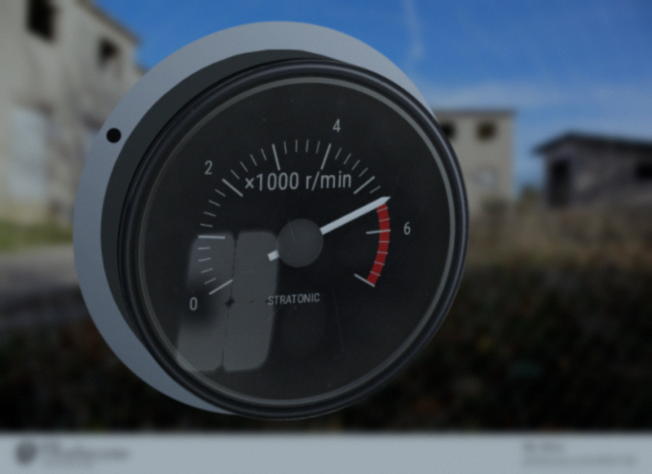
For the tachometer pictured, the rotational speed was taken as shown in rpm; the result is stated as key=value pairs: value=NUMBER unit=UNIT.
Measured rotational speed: value=5400 unit=rpm
